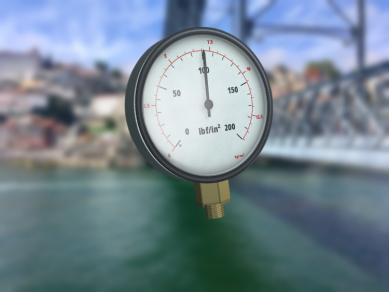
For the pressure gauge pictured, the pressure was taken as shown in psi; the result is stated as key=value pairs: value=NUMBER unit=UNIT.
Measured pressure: value=100 unit=psi
